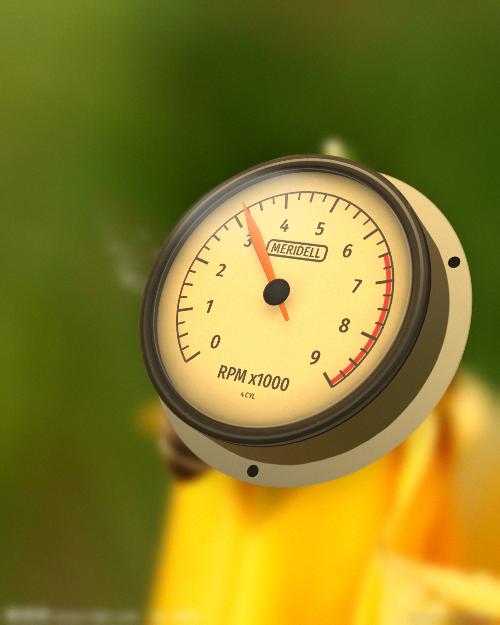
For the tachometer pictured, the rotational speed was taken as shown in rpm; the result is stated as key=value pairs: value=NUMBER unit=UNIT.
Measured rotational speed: value=3250 unit=rpm
